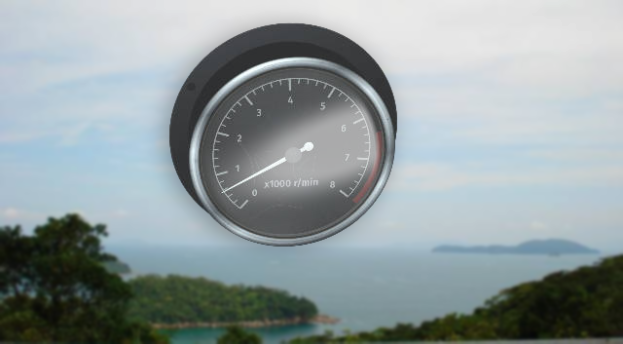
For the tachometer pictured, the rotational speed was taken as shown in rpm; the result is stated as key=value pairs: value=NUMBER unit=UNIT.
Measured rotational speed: value=600 unit=rpm
